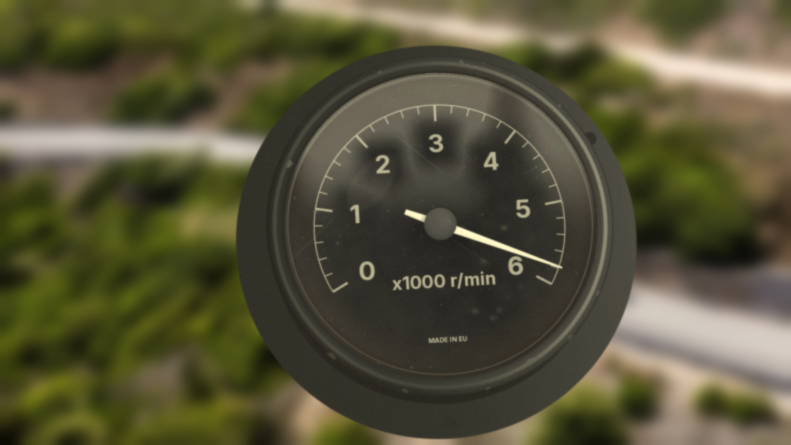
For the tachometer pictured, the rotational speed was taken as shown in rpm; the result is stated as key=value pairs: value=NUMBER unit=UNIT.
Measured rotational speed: value=5800 unit=rpm
